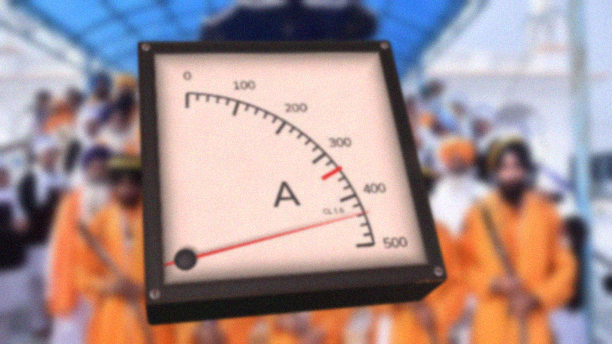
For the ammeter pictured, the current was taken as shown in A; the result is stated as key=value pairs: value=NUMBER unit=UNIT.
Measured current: value=440 unit=A
